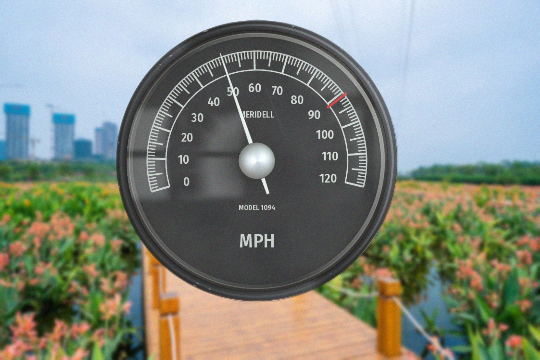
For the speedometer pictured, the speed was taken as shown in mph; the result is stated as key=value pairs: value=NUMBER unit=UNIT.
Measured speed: value=50 unit=mph
